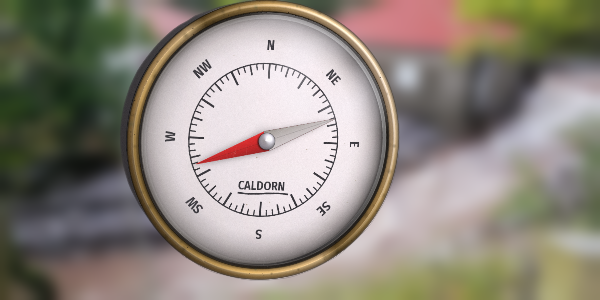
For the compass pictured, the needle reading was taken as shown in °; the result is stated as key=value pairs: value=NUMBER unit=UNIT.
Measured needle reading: value=250 unit=°
